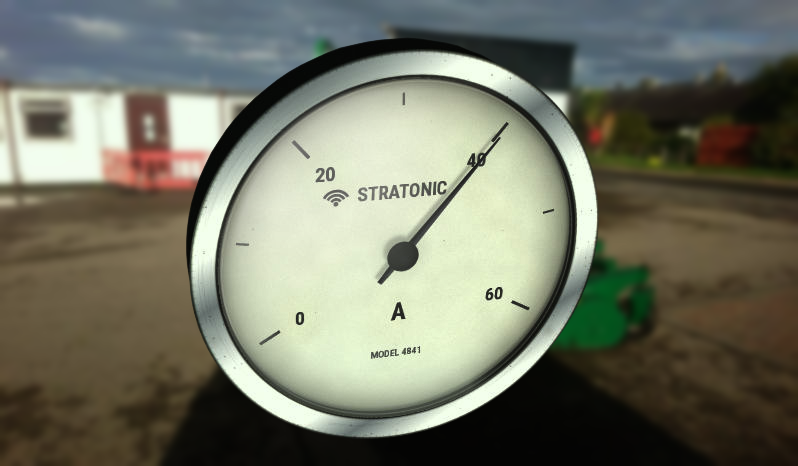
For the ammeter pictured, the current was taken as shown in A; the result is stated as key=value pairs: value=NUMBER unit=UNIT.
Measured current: value=40 unit=A
